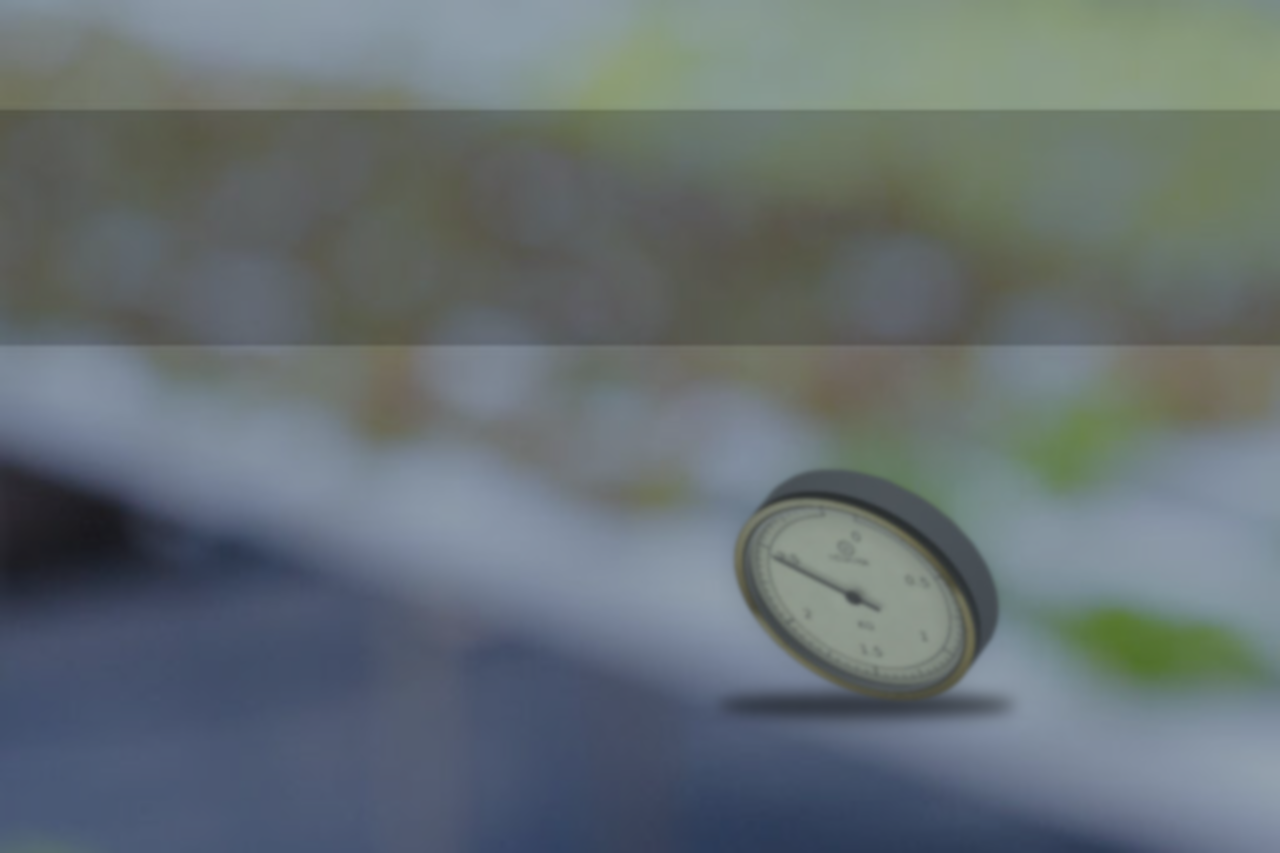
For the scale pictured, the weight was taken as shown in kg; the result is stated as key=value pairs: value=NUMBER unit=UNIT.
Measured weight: value=2.5 unit=kg
